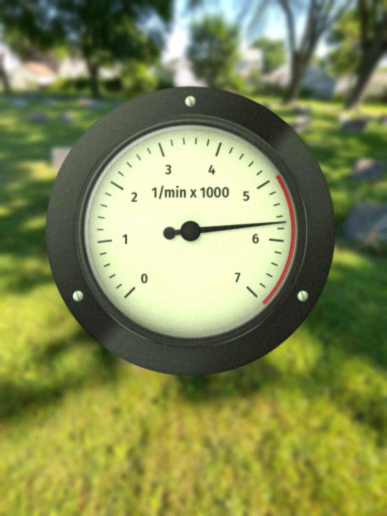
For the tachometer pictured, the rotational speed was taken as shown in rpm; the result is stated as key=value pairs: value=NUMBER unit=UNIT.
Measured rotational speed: value=5700 unit=rpm
